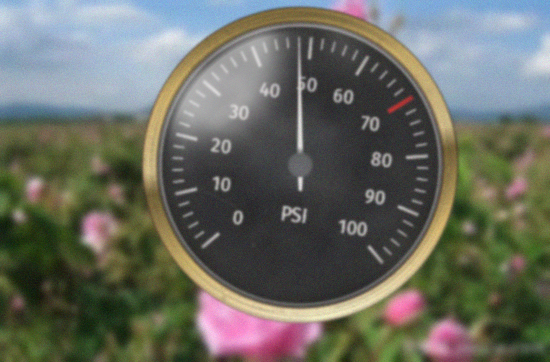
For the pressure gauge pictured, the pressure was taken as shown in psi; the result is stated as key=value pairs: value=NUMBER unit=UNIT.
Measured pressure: value=48 unit=psi
